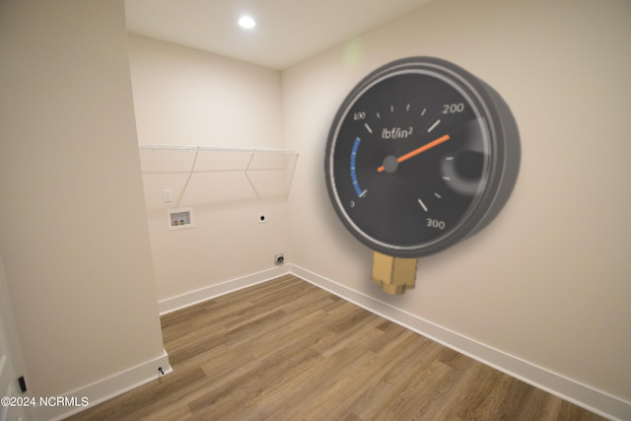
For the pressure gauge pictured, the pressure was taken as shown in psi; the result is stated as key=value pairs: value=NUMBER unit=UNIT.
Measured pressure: value=220 unit=psi
